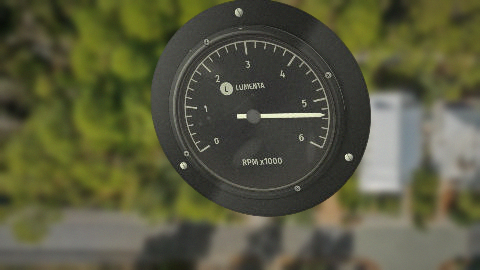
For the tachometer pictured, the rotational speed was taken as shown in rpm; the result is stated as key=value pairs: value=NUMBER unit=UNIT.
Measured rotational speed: value=5300 unit=rpm
